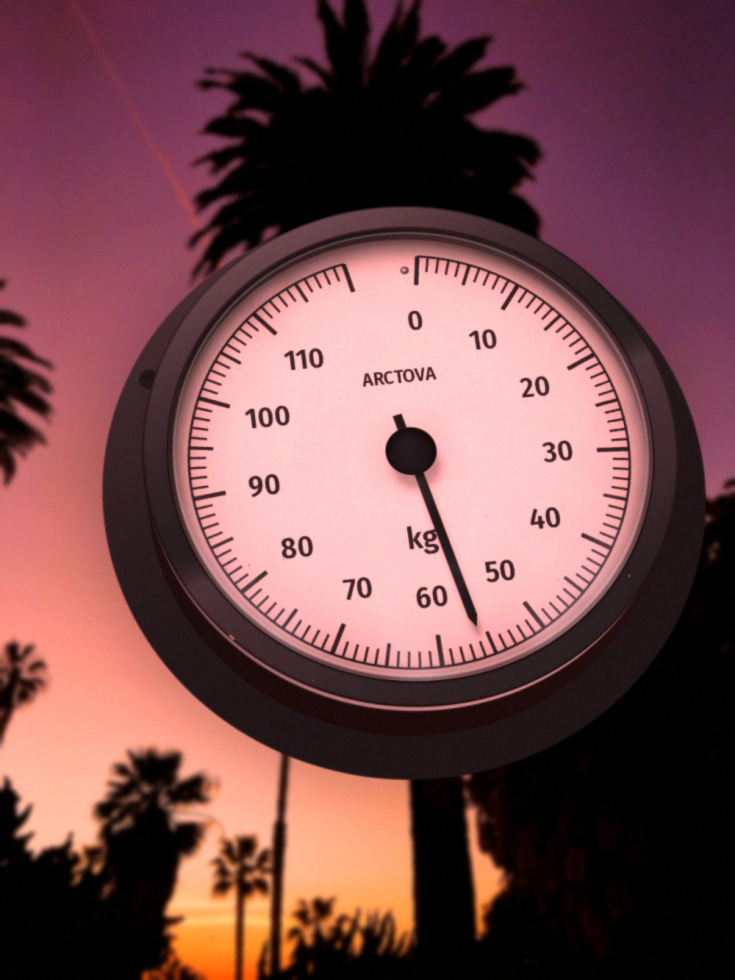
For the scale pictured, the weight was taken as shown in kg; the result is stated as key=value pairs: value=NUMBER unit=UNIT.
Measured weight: value=56 unit=kg
